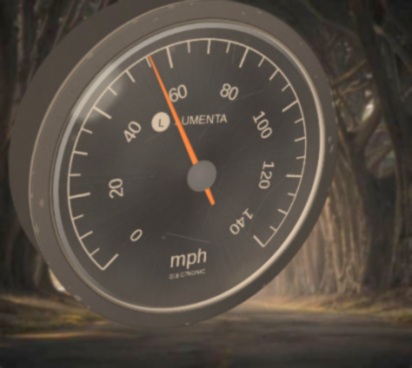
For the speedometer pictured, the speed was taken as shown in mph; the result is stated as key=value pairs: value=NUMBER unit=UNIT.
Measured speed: value=55 unit=mph
